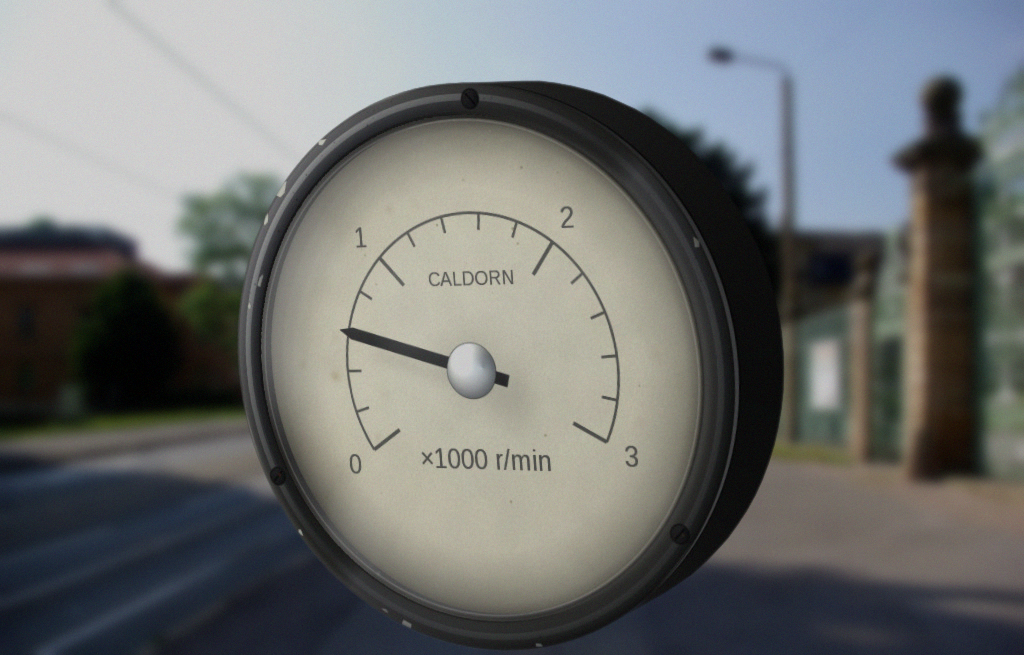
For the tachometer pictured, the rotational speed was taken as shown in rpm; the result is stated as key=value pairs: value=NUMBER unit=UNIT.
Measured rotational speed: value=600 unit=rpm
